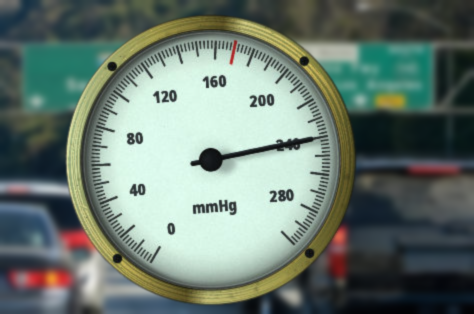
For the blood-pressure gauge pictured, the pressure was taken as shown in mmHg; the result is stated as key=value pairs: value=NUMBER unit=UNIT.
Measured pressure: value=240 unit=mmHg
